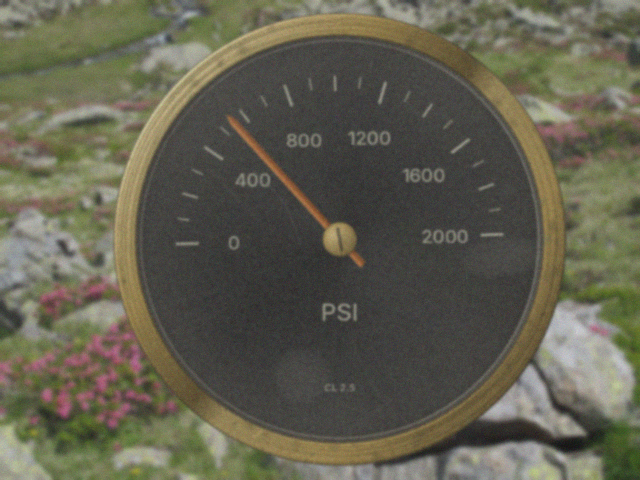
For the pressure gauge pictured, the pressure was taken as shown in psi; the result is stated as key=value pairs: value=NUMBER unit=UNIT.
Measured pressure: value=550 unit=psi
